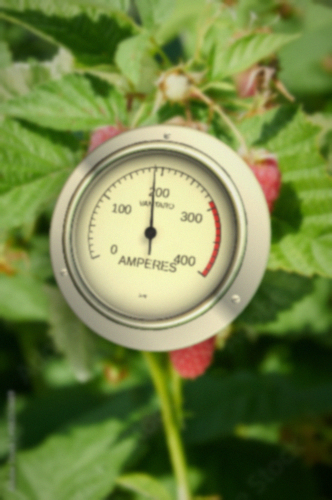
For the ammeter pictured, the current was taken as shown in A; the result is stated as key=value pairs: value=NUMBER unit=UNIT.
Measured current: value=190 unit=A
